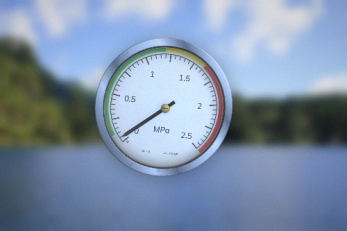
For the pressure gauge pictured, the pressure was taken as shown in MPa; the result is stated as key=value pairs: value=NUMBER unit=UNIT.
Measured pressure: value=0.05 unit=MPa
